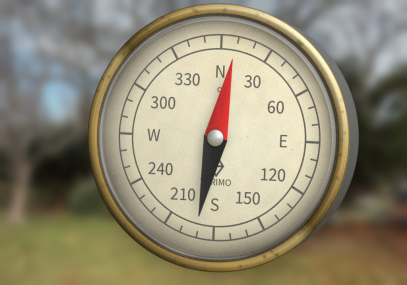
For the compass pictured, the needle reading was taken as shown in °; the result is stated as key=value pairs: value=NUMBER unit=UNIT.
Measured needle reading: value=10 unit=°
